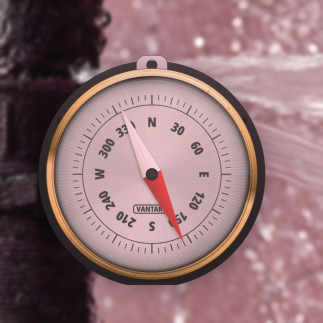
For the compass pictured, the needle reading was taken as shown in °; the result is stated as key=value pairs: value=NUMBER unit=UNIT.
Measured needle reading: value=155 unit=°
